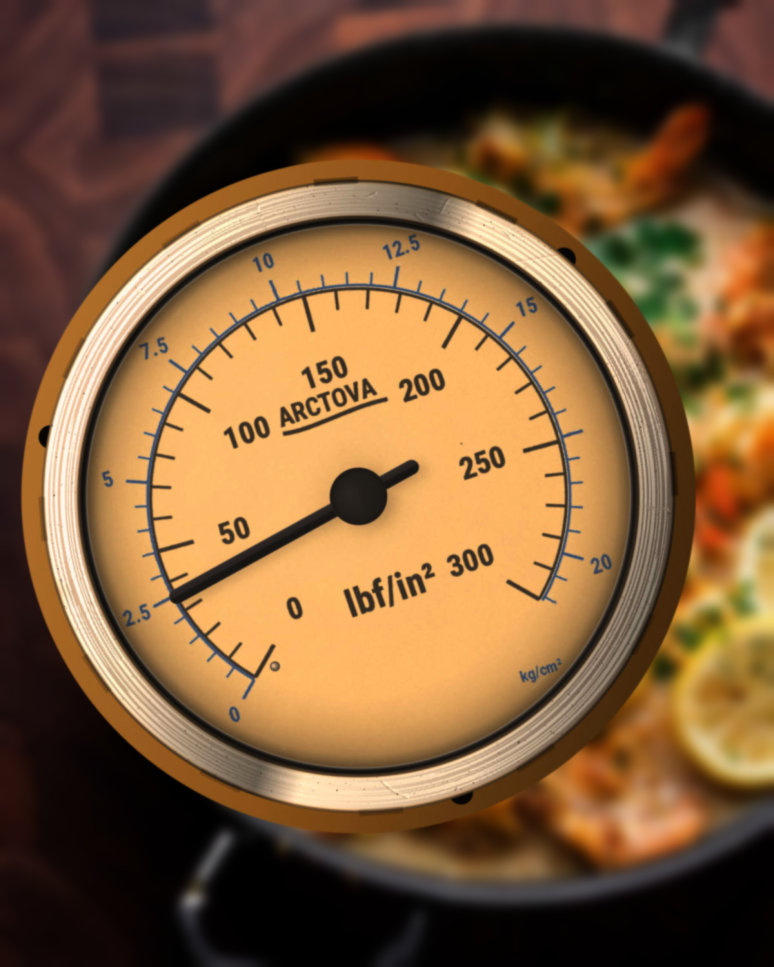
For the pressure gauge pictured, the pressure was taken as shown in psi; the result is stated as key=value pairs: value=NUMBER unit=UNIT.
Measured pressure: value=35 unit=psi
